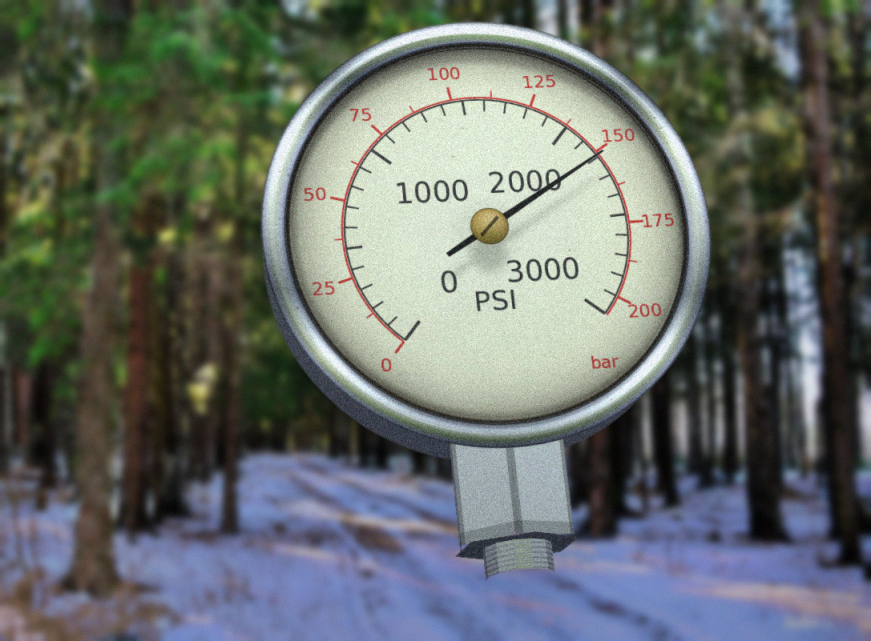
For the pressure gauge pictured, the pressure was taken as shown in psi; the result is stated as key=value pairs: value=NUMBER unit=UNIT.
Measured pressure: value=2200 unit=psi
